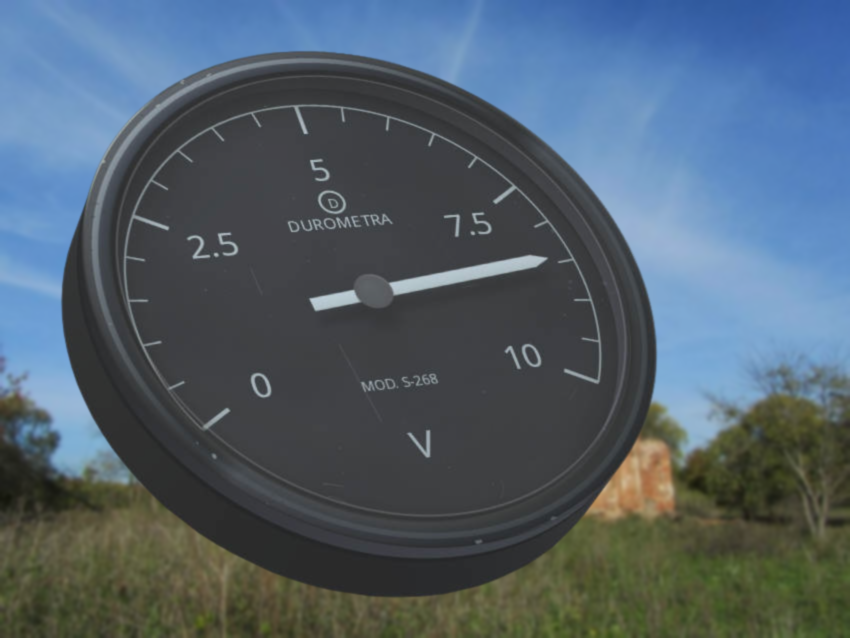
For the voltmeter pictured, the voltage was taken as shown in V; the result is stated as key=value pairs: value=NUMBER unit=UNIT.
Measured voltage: value=8.5 unit=V
